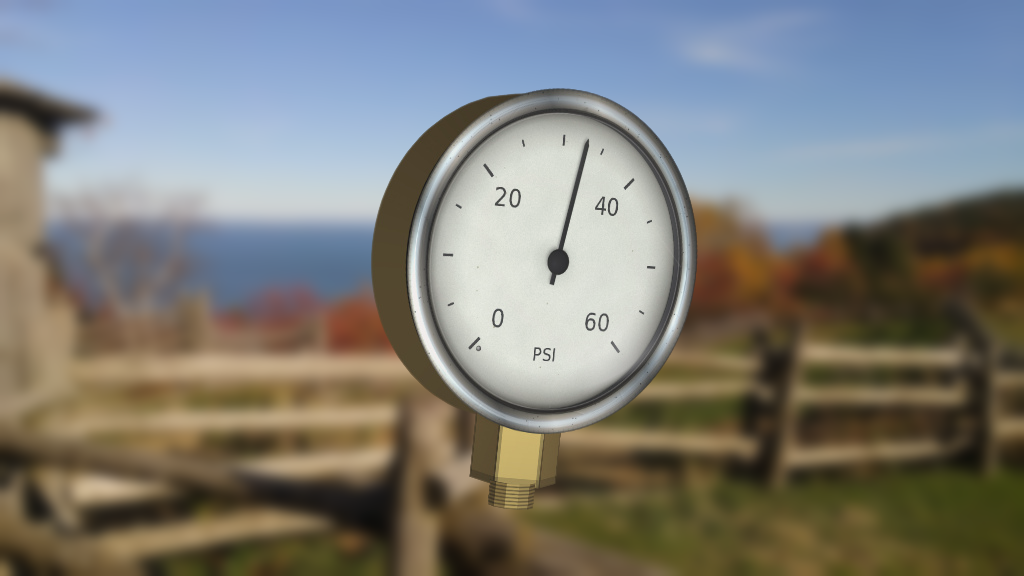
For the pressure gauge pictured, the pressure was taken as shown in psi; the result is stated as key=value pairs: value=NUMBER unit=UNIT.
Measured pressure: value=32.5 unit=psi
